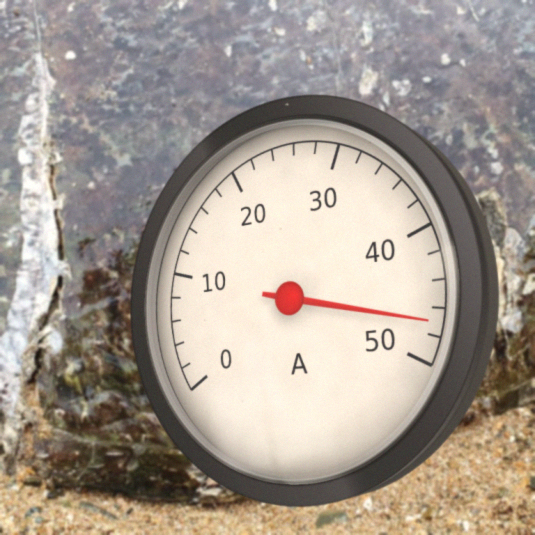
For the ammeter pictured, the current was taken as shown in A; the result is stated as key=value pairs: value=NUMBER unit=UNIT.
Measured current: value=47 unit=A
